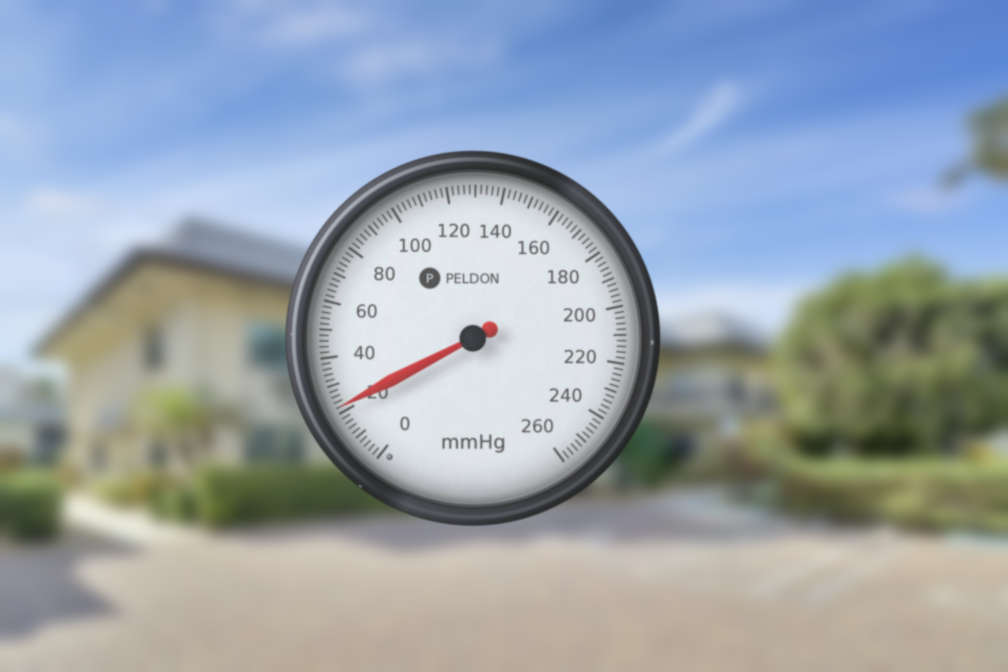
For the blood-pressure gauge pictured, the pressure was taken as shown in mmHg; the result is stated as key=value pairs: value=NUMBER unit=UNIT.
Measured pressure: value=22 unit=mmHg
